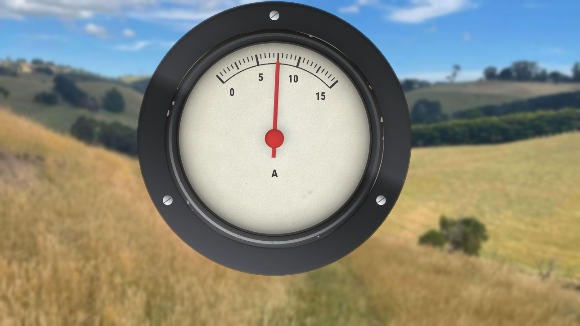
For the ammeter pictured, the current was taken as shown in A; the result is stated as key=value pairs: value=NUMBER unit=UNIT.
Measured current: value=7.5 unit=A
